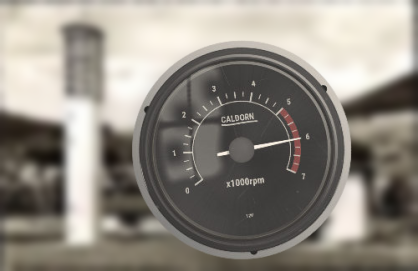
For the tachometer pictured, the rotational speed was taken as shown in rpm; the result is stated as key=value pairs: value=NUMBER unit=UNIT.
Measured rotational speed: value=6000 unit=rpm
